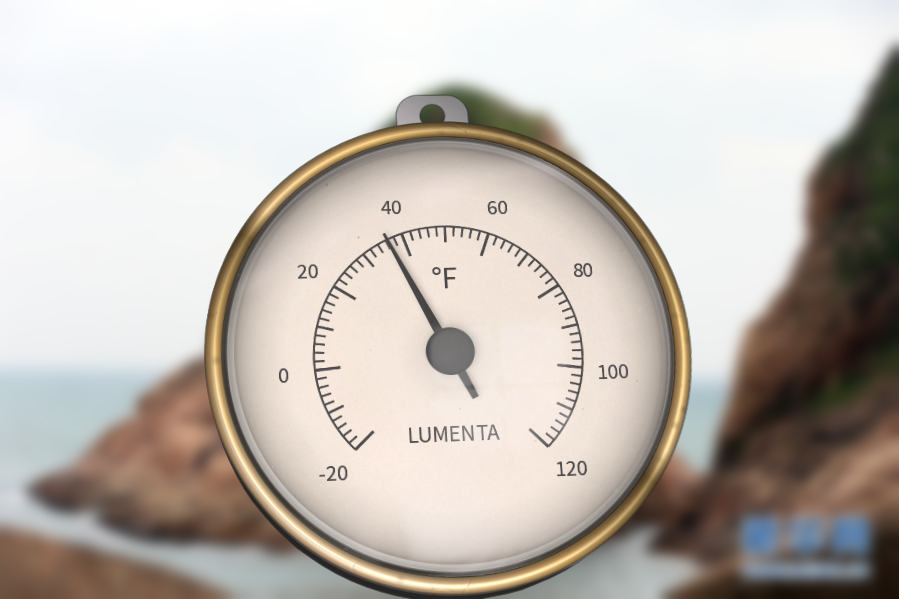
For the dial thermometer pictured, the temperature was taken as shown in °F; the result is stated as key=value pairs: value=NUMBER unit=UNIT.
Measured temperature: value=36 unit=°F
